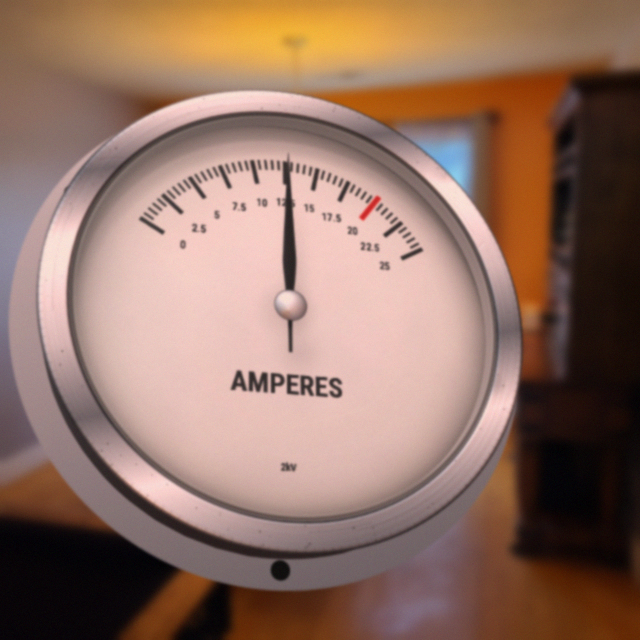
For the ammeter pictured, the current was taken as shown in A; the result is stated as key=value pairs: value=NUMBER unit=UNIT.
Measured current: value=12.5 unit=A
